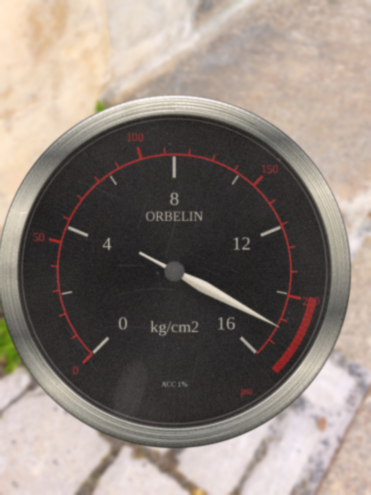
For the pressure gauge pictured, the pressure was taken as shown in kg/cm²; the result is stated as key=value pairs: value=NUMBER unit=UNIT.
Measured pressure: value=15 unit=kg/cm²
